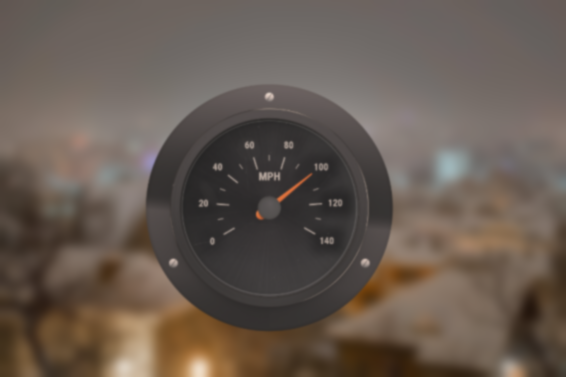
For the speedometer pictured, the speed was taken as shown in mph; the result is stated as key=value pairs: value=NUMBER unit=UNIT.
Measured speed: value=100 unit=mph
